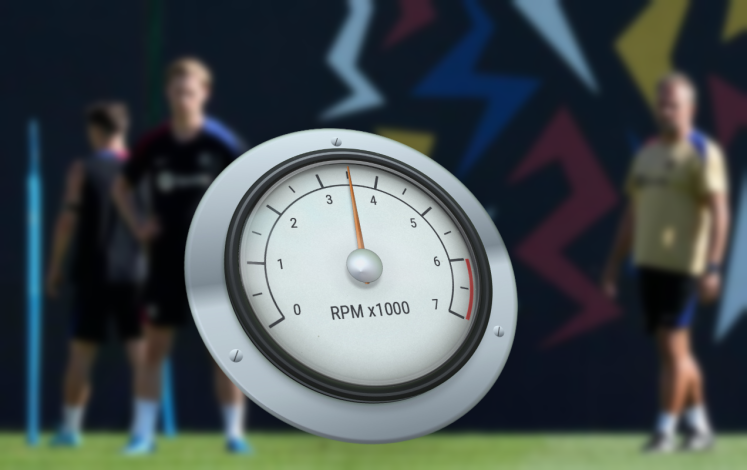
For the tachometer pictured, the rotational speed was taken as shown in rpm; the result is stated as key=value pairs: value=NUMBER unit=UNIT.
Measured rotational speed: value=3500 unit=rpm
